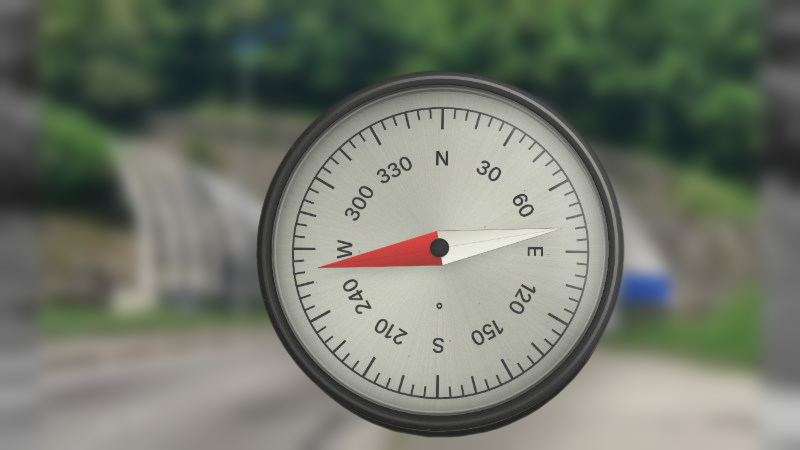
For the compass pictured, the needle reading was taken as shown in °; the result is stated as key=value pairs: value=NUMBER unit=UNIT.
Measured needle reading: value=260 unit=°
